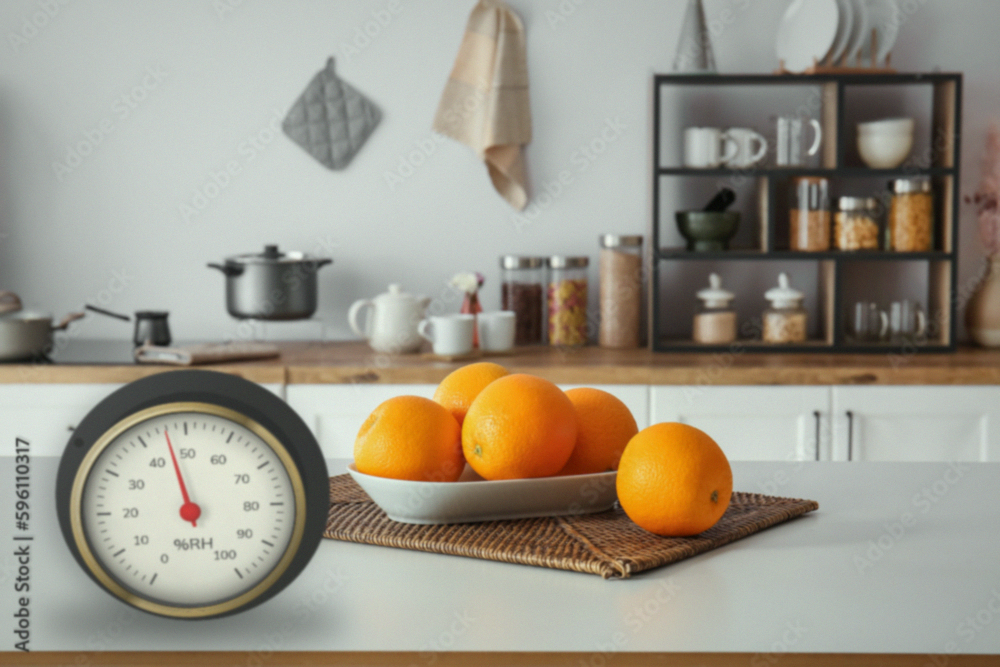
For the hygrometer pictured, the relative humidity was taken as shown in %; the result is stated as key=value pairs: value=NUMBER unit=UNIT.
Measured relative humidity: value=46 unit=%
